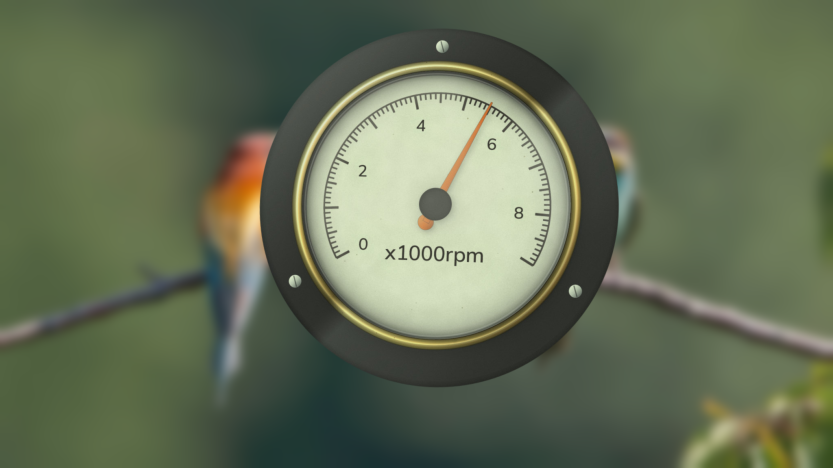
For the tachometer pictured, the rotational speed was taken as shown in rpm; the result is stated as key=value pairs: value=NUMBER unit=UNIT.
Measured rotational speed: value=5500 unit=rpm
